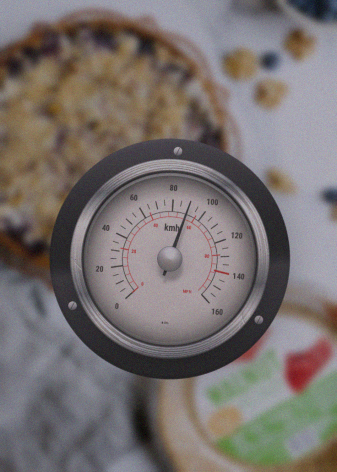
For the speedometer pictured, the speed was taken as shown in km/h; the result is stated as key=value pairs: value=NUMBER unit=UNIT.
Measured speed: value=90 unit=km/h
